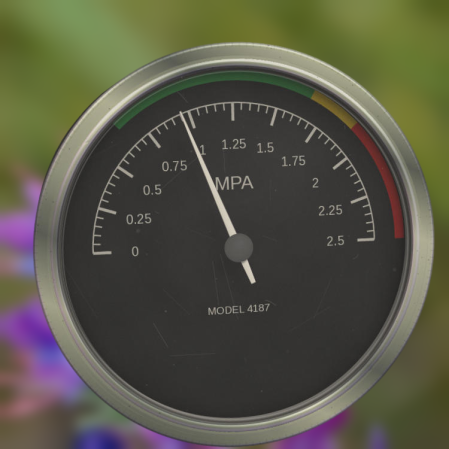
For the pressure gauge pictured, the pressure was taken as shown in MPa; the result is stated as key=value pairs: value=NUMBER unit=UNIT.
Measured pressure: value=0.95 unit=MPa
